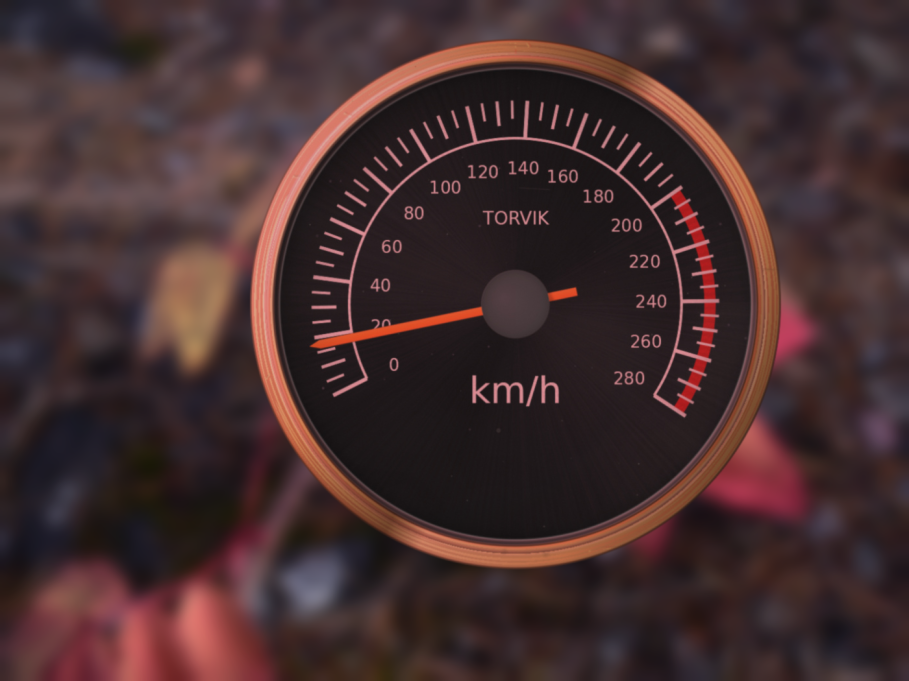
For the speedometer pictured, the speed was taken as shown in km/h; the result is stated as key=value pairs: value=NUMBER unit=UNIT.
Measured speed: value=17.5 unit=km/h
